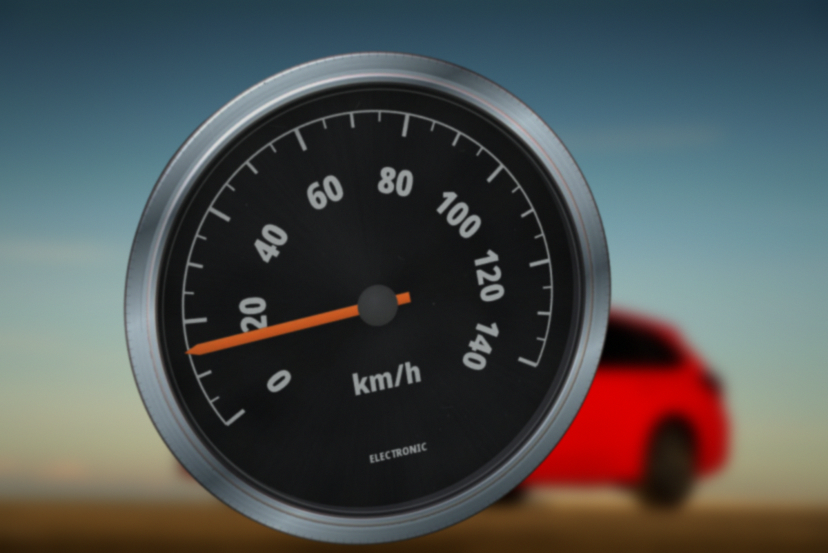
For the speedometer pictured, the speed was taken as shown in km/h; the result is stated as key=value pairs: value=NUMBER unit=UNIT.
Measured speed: value=15 unit=km/h
